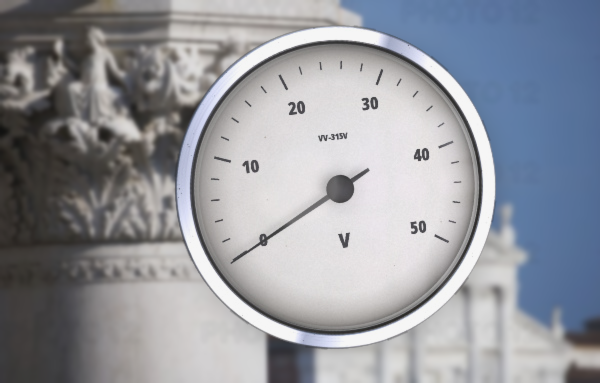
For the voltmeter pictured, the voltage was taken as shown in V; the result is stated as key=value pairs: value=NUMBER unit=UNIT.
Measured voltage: value=0 unit=V
